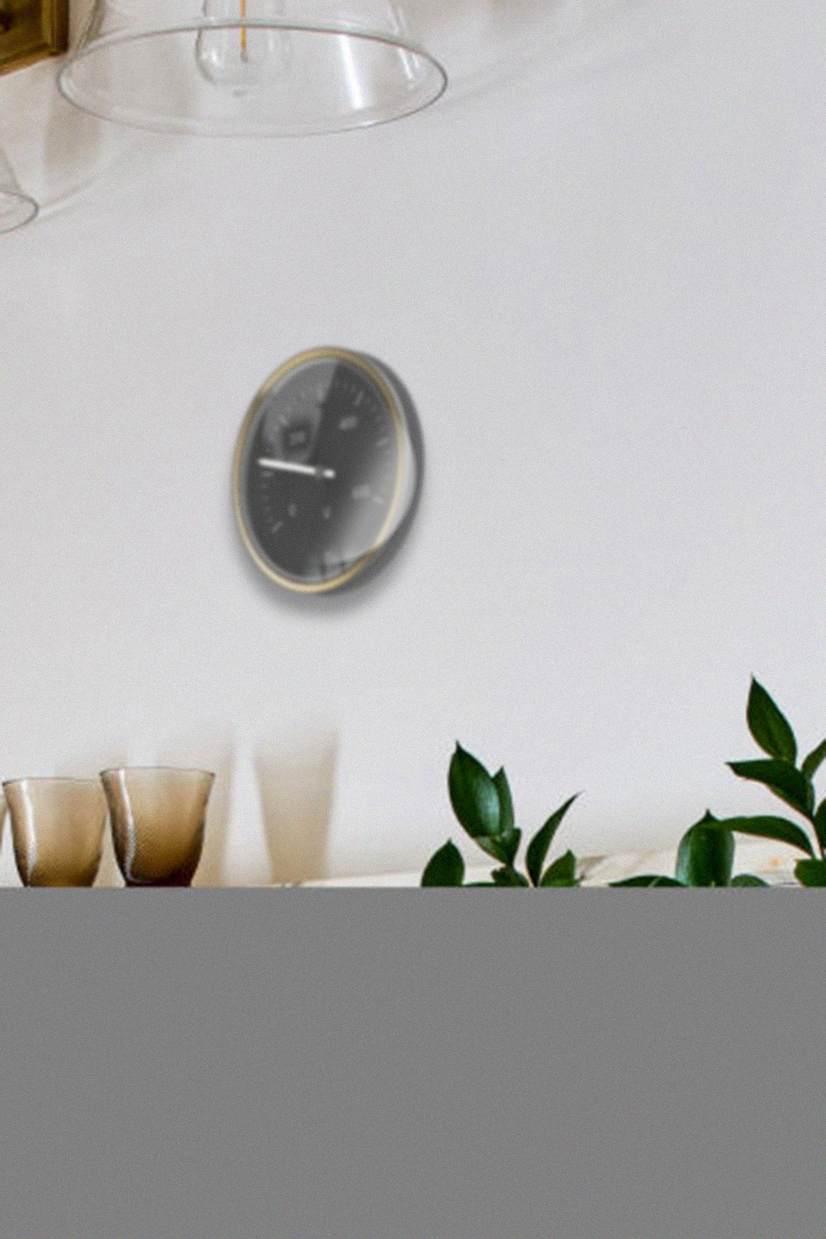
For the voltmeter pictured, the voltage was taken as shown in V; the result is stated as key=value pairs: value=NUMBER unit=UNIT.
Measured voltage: value=120 unit=V
